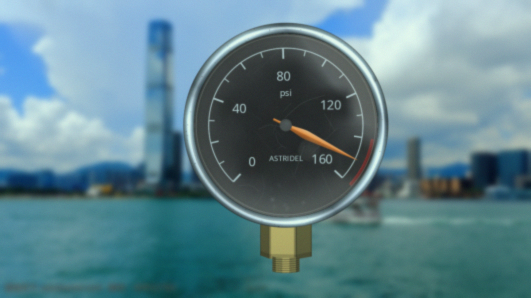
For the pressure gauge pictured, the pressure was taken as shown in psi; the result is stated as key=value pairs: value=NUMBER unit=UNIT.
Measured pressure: value=150 unit=psi
